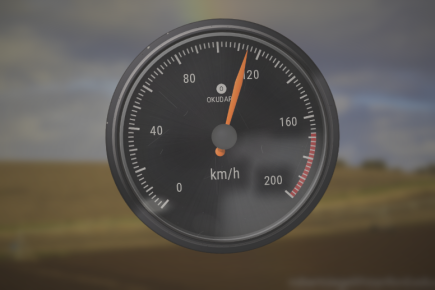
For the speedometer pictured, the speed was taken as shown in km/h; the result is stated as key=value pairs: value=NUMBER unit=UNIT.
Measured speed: value=114 unit=km/h
